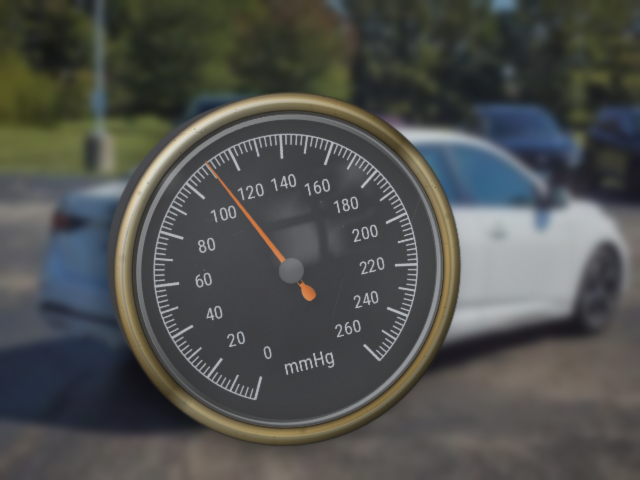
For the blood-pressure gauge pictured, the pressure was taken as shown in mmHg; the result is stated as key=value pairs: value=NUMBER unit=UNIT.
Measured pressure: value=110 unit=mmHg
